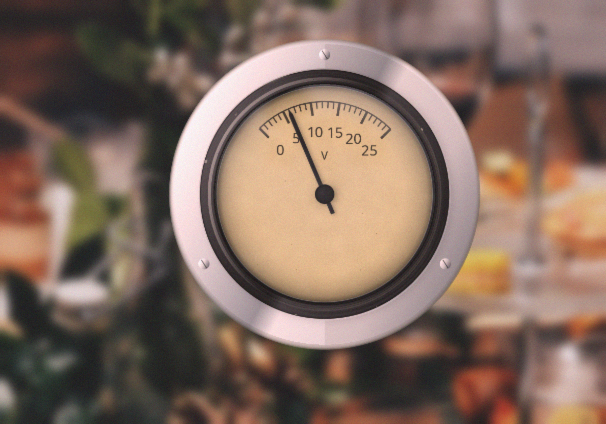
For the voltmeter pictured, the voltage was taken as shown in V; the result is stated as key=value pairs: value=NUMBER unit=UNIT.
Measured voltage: value=6 unit=V
